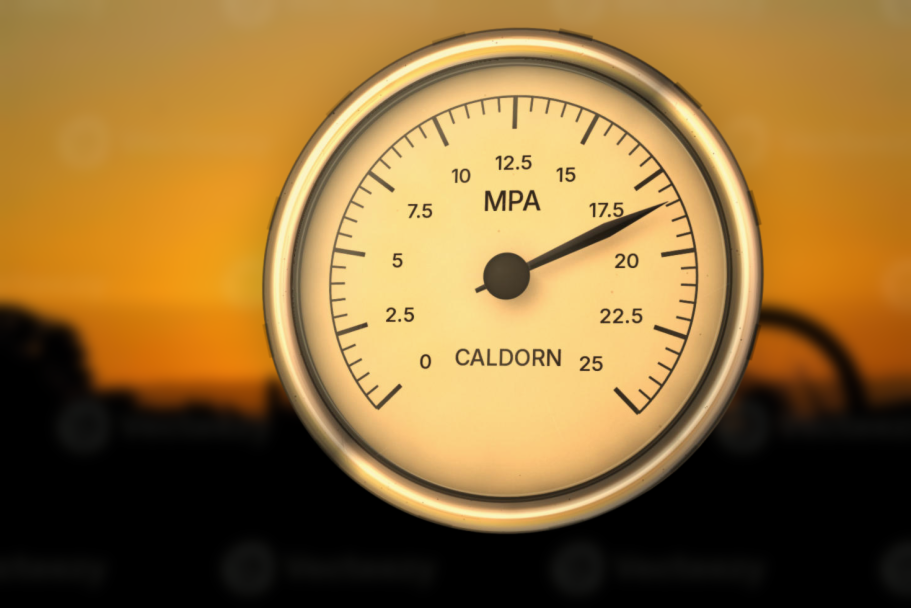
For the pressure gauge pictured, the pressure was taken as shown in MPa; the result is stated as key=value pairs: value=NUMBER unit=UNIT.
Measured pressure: value=18.5 unit=MPa
